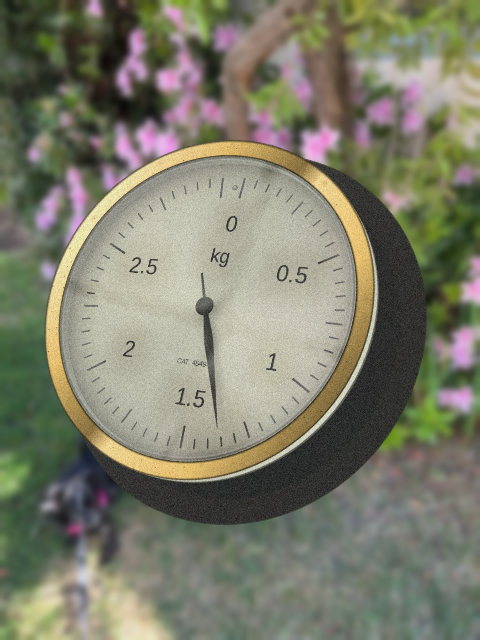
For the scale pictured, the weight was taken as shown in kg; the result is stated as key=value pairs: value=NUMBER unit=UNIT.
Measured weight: value=1.35 unit=kg
